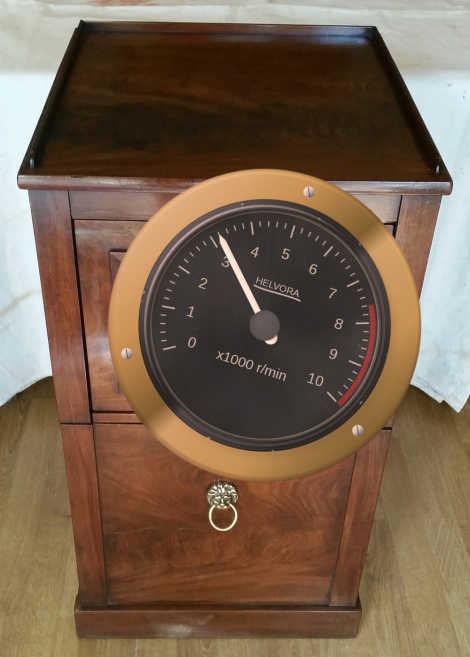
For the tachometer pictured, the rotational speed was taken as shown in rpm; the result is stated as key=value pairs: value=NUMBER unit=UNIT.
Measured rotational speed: value=3200 unit=rpm
